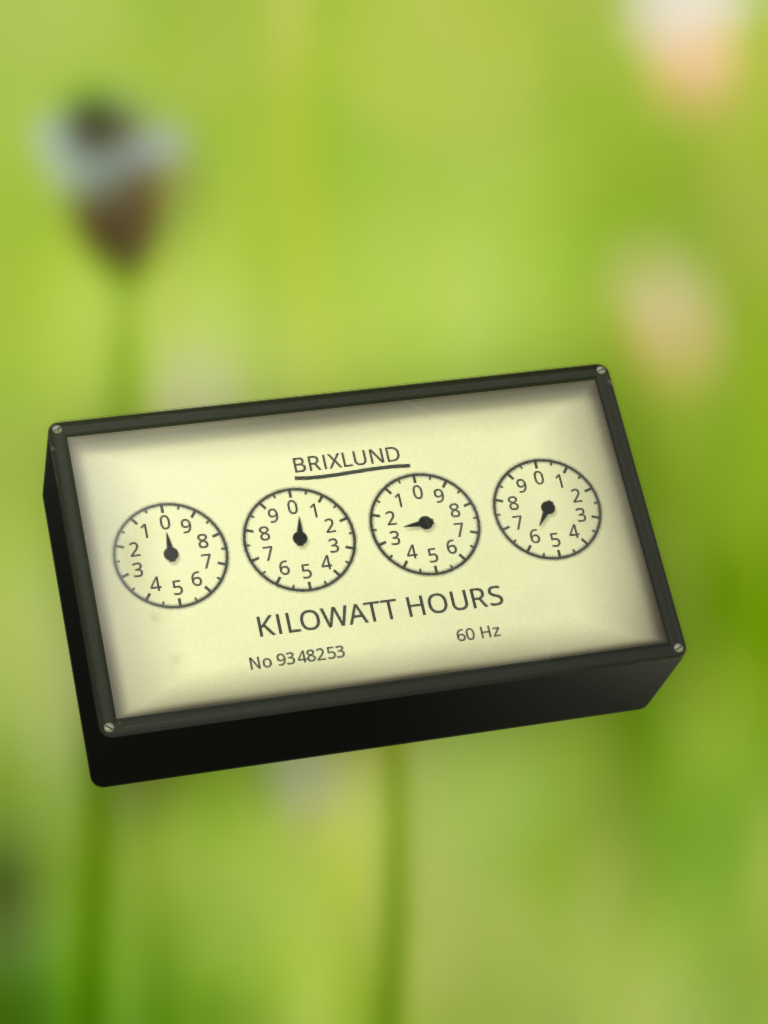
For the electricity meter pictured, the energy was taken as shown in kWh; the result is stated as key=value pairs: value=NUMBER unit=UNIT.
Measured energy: value=26 unit=kWh
